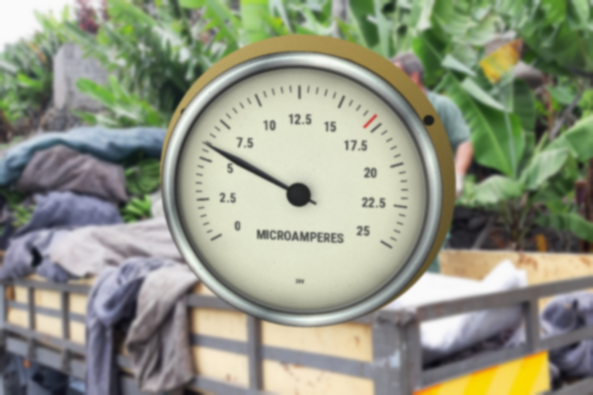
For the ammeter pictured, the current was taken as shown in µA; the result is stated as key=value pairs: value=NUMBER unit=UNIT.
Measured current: value=6 unit=µA
